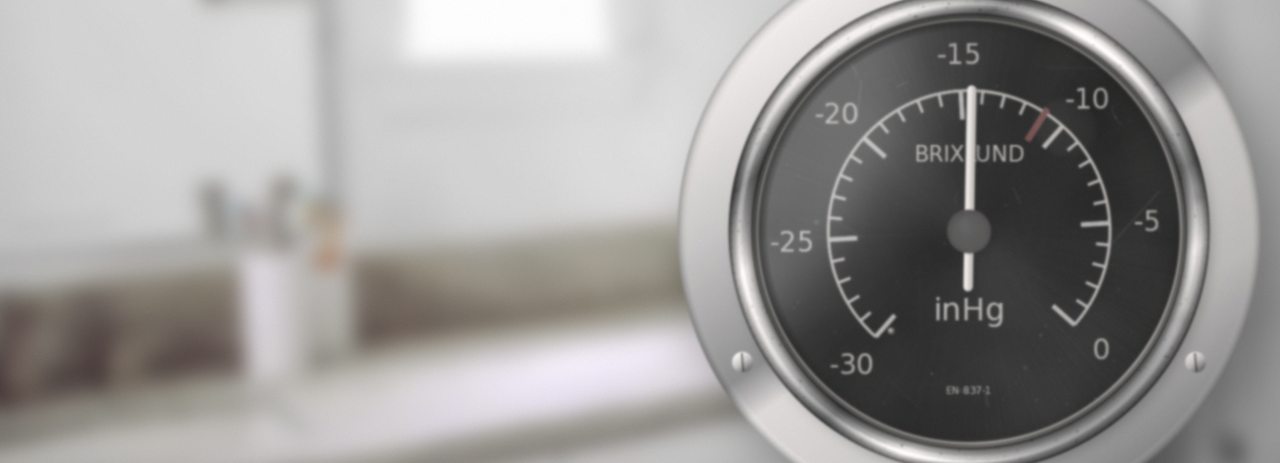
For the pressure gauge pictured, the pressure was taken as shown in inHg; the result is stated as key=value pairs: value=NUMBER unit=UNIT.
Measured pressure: value=-14.5 unit=inHg
